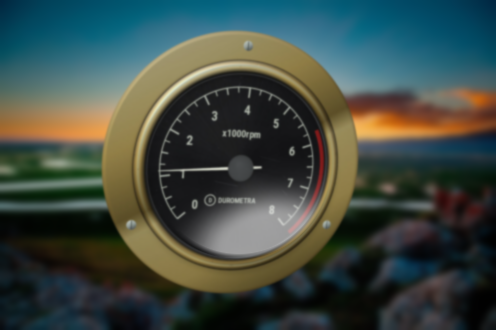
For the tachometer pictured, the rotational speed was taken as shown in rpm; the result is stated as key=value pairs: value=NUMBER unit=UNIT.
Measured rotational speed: value=1125 unit=rpm
